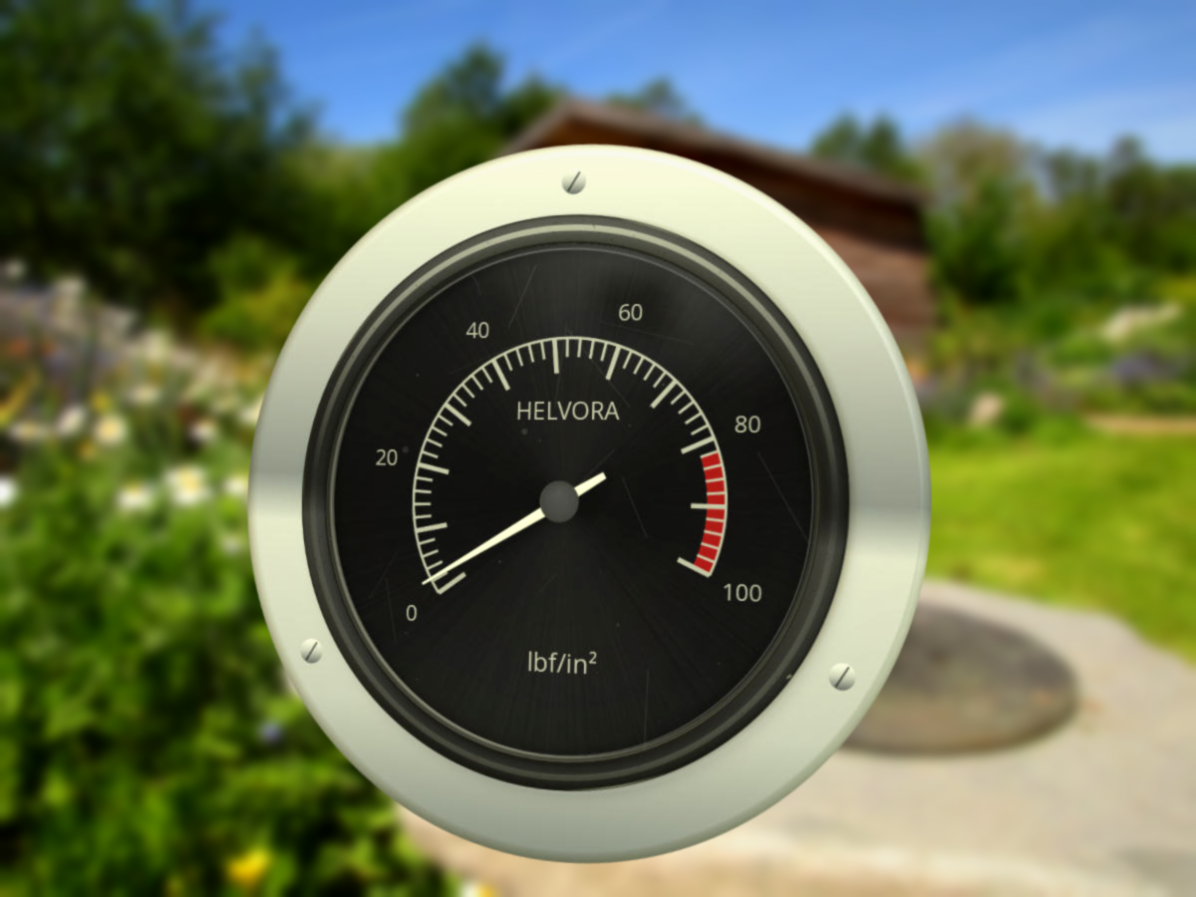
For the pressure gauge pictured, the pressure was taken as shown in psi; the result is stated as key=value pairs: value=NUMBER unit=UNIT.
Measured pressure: value=2 unit=psi
